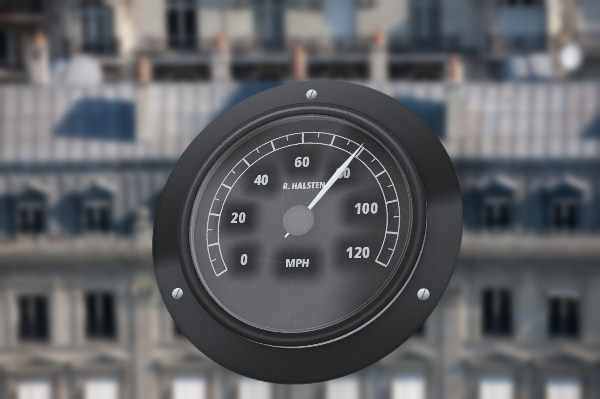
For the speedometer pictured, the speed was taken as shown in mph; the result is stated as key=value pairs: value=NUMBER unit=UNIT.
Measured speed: value=80 unit=mph
